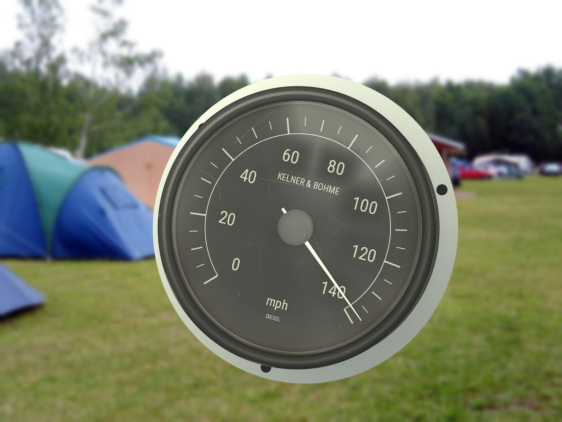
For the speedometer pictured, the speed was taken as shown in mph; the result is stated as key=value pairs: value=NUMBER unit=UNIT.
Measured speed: value=137.5 unit=mph
